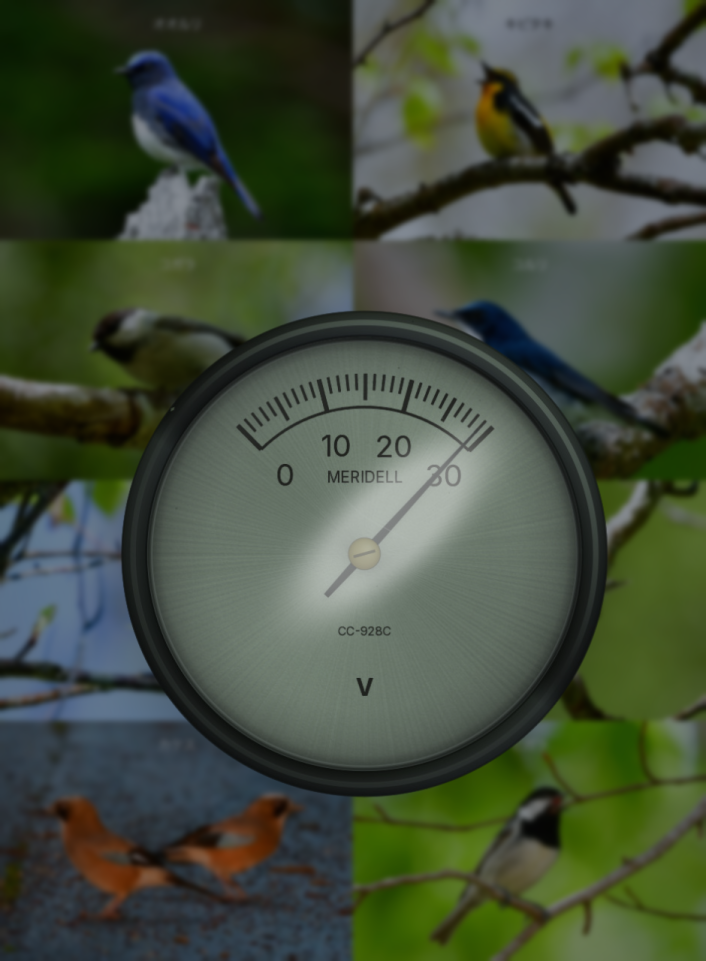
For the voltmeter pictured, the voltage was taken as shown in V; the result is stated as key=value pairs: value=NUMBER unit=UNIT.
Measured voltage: value=29 unit=V
